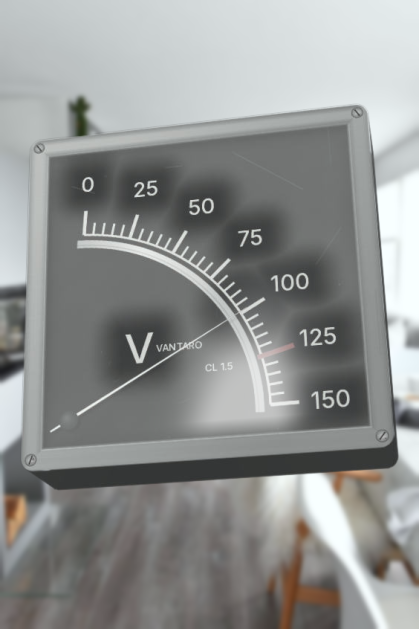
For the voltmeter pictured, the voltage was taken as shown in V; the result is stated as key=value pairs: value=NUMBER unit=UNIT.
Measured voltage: value=100 unit=V
